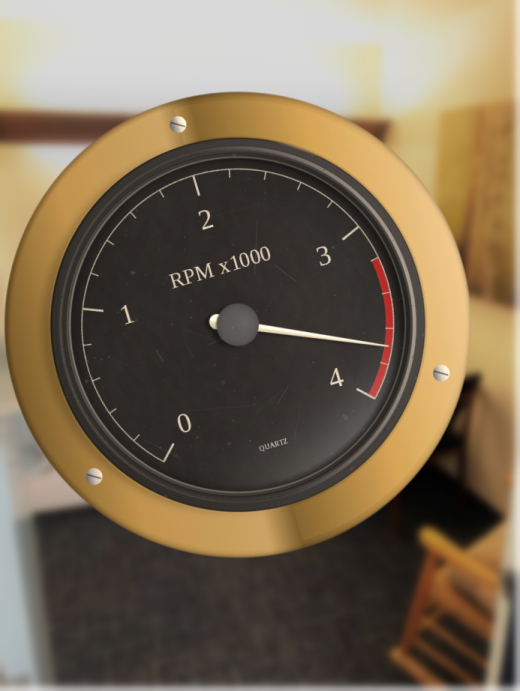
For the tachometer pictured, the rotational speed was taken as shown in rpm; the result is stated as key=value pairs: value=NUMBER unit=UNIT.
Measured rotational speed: value=3700 unit=rpm
